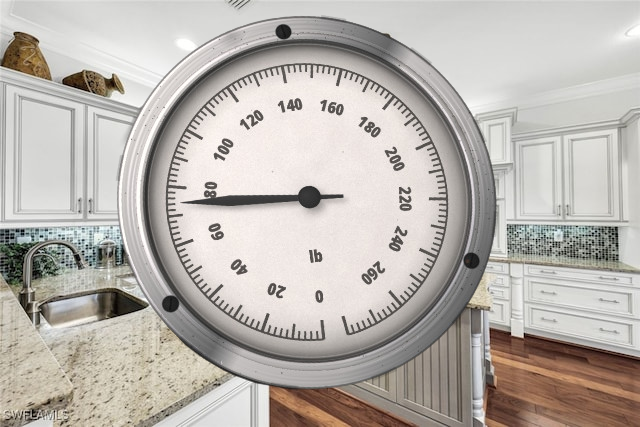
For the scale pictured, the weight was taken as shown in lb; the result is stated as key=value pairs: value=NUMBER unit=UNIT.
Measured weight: value=74 unit=lb
